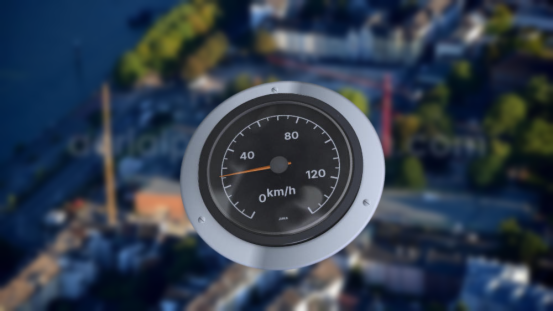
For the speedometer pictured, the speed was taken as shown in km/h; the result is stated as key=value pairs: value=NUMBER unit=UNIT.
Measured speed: value=25 unit=km/h
